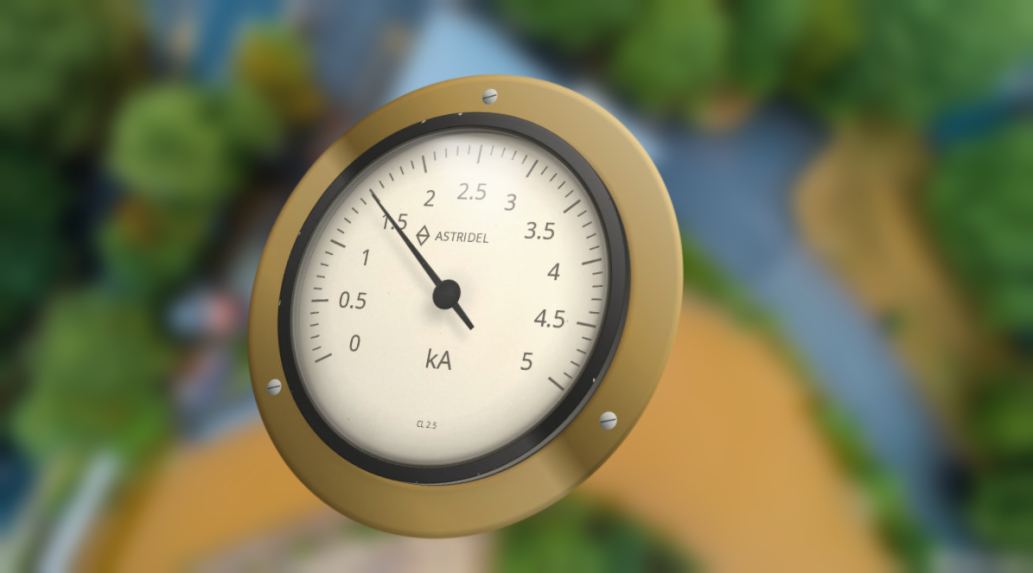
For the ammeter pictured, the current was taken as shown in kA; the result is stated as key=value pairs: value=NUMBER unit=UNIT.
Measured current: value=1.5 unit=kA
